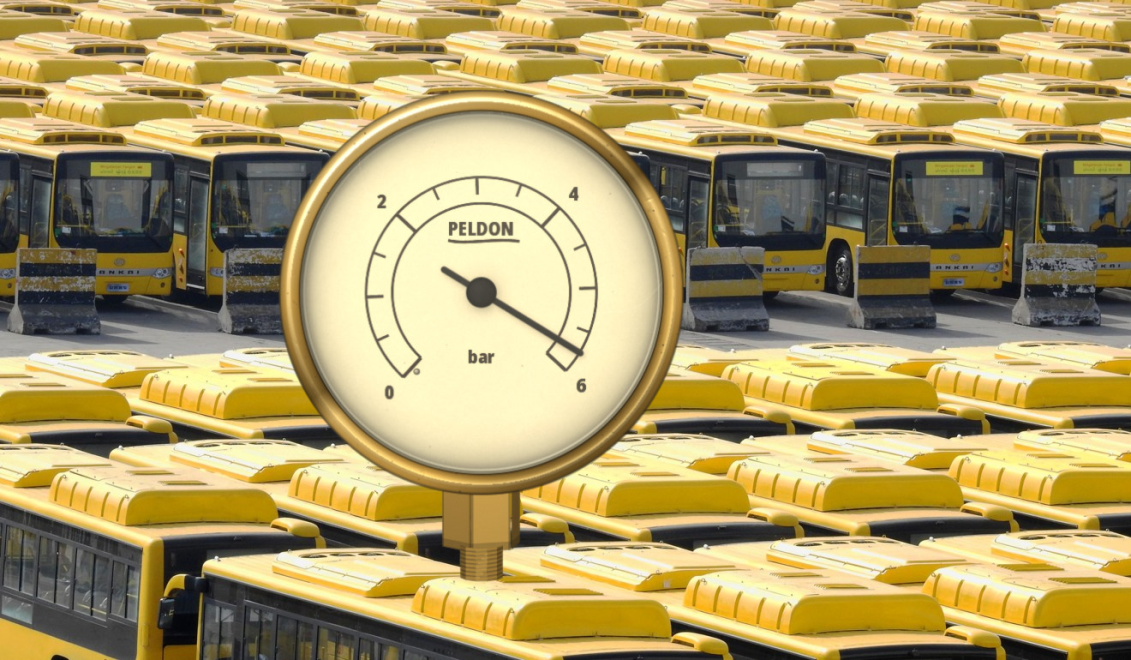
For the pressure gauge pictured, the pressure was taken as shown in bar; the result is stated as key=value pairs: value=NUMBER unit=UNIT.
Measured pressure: value=5.75 unit=bar
